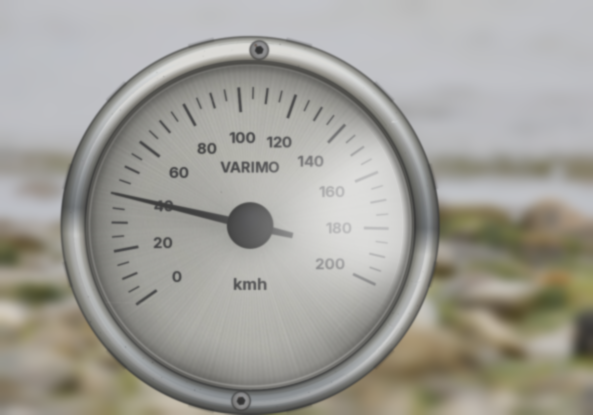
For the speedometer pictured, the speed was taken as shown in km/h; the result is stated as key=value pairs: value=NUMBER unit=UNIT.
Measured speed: value=40 unit=km/h
